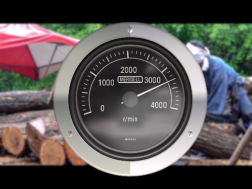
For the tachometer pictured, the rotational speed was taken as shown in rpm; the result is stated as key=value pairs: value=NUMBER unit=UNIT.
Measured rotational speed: value=3300 unit=rpm
